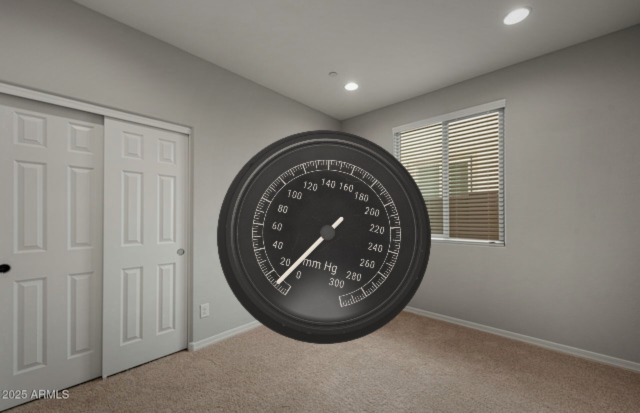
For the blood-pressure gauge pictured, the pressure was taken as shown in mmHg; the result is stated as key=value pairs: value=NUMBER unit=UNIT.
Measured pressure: value=10 unit=mmHg
